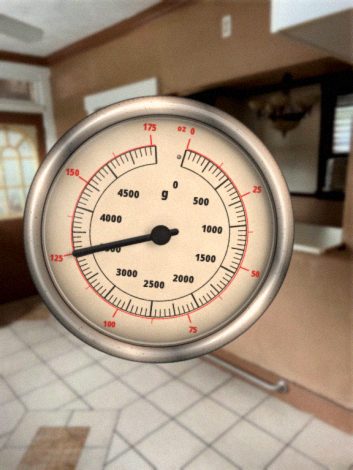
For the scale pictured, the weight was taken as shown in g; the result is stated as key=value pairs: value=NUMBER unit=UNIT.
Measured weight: value=3550 unit=g
